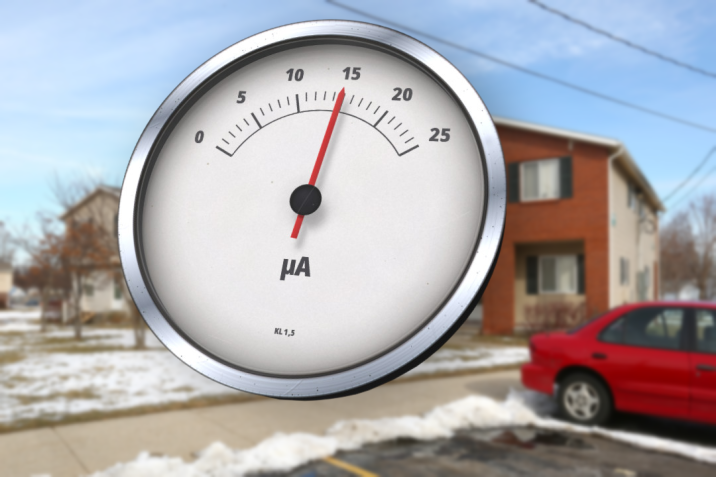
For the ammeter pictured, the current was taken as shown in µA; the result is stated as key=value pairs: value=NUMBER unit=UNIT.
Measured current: value=15 unit=µA
